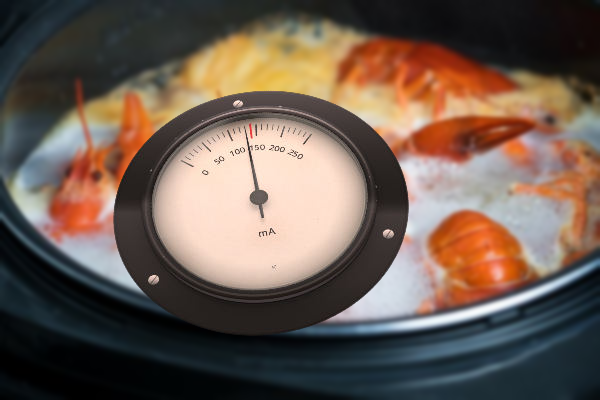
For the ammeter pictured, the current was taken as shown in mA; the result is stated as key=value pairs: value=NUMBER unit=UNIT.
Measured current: value=130 unit=mA
